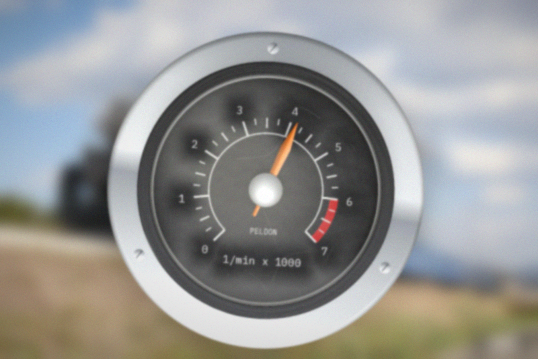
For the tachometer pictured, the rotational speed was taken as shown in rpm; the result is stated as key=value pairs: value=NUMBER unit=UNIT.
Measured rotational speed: value=4125 unit=rpm
